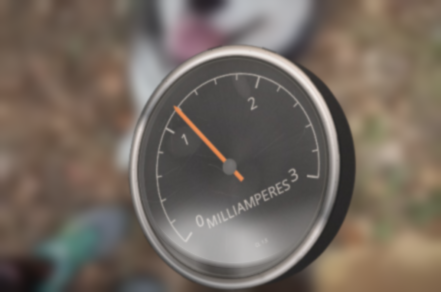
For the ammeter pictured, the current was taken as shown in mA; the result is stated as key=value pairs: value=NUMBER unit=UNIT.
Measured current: value=1.2 unit=mA
